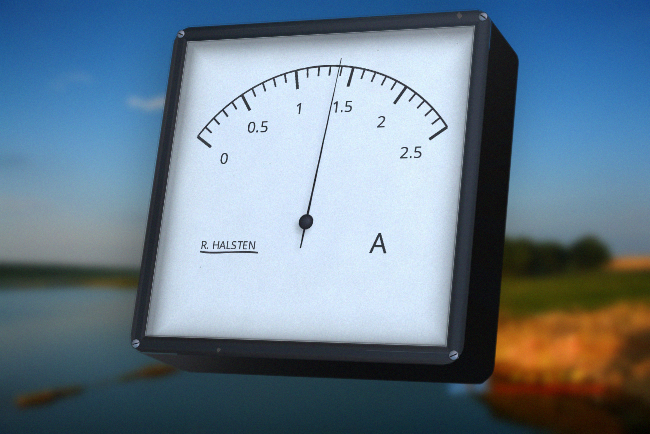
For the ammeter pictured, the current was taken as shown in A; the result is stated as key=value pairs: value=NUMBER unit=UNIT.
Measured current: value=1.4 unit=A
